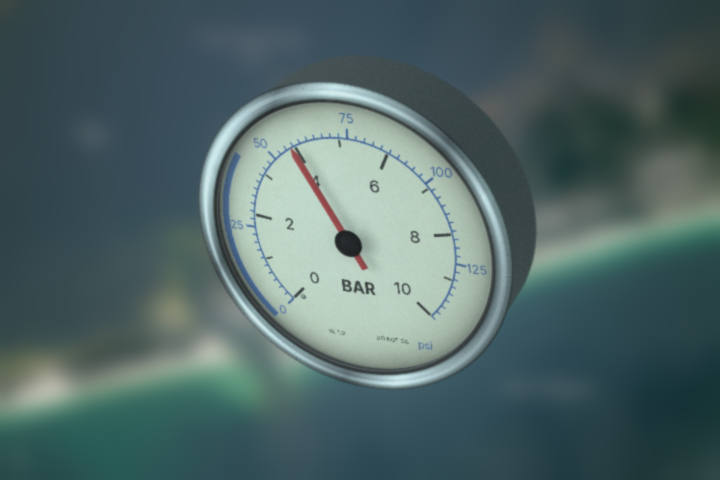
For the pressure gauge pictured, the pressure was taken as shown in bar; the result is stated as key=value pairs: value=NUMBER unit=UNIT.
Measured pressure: value=4 unit=bar
